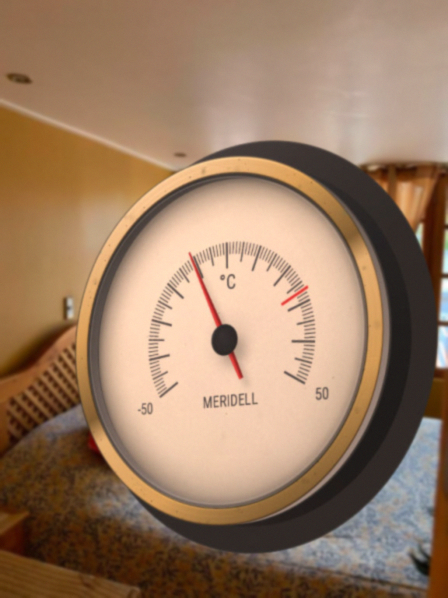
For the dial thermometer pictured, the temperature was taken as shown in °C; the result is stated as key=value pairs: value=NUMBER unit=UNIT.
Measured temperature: value=-10 unit=°C
